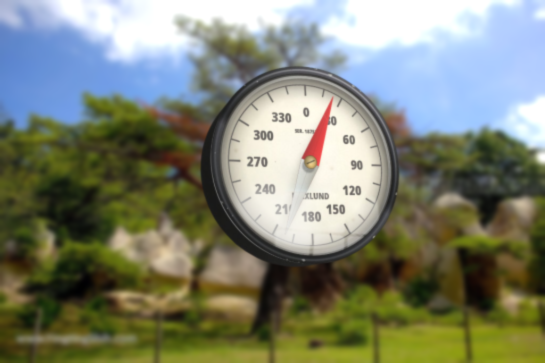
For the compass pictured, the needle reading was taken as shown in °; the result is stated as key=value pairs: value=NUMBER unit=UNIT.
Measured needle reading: value=22.5 unit=°
